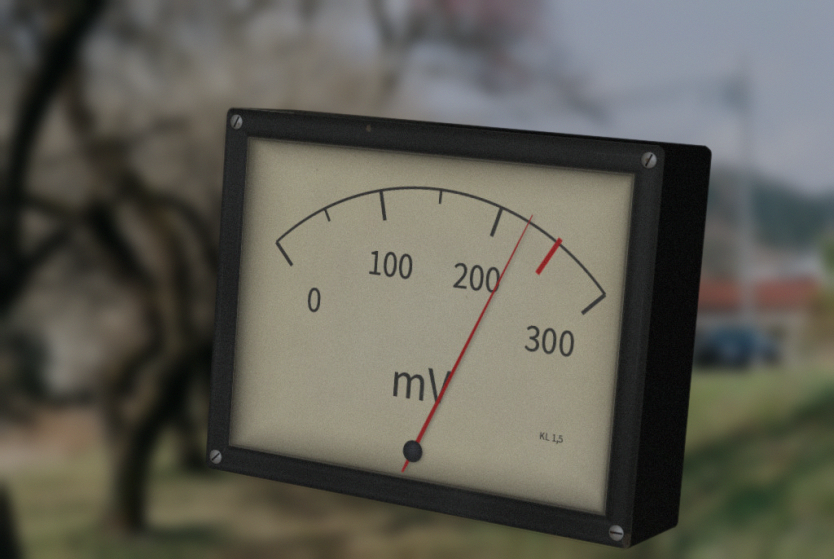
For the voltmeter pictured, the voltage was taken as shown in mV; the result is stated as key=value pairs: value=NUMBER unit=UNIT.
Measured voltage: value=225 unit=mV
